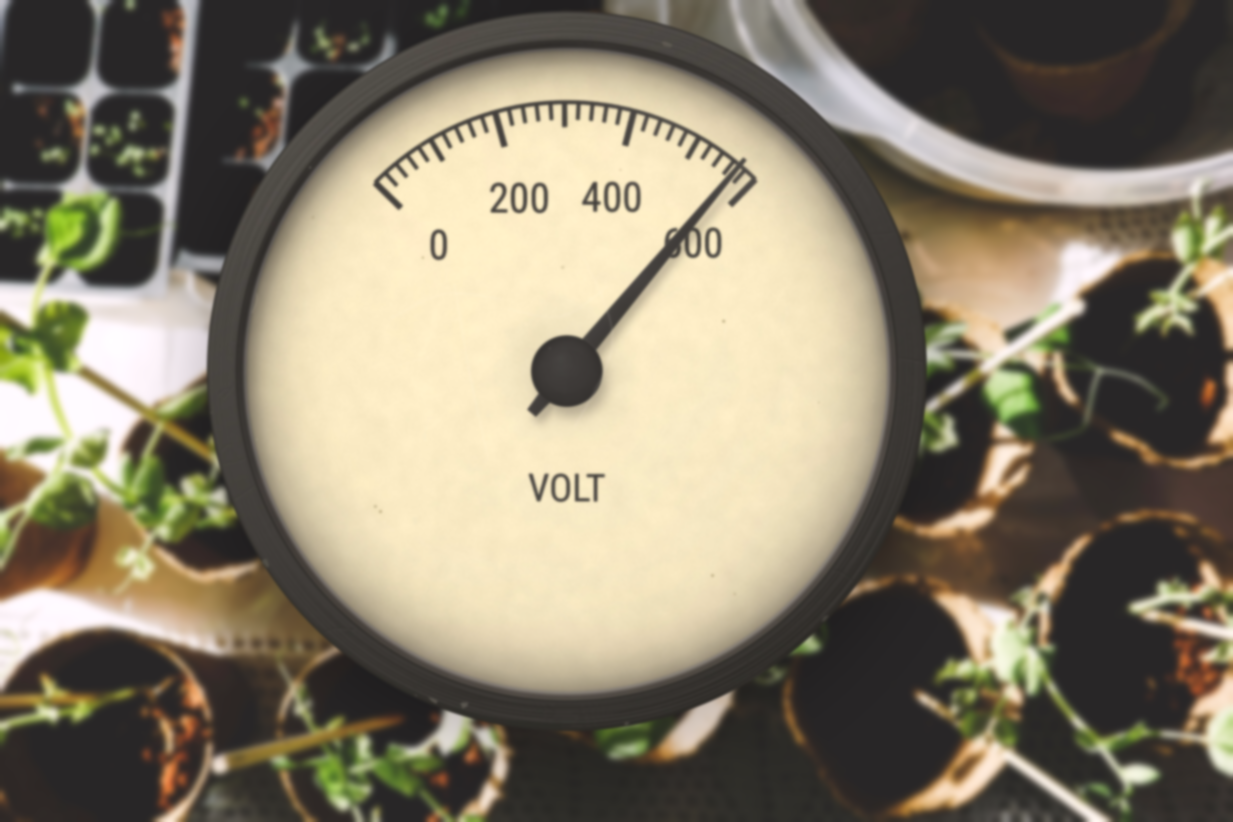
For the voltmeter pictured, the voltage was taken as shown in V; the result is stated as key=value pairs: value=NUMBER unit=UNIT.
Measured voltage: value=570 unit=V
